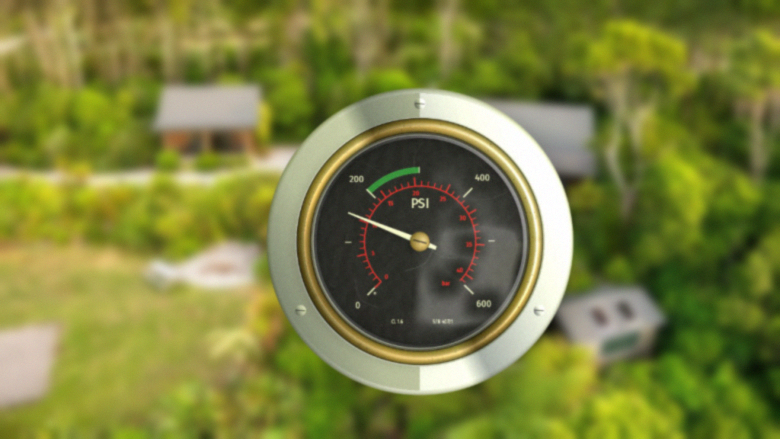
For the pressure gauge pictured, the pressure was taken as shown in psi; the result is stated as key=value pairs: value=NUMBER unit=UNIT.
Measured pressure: value=150 unit=psi
